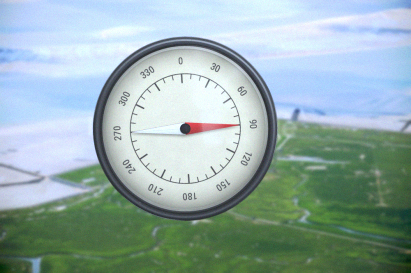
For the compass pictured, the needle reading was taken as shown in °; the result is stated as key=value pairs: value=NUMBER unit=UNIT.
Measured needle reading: value=90 unit=°
